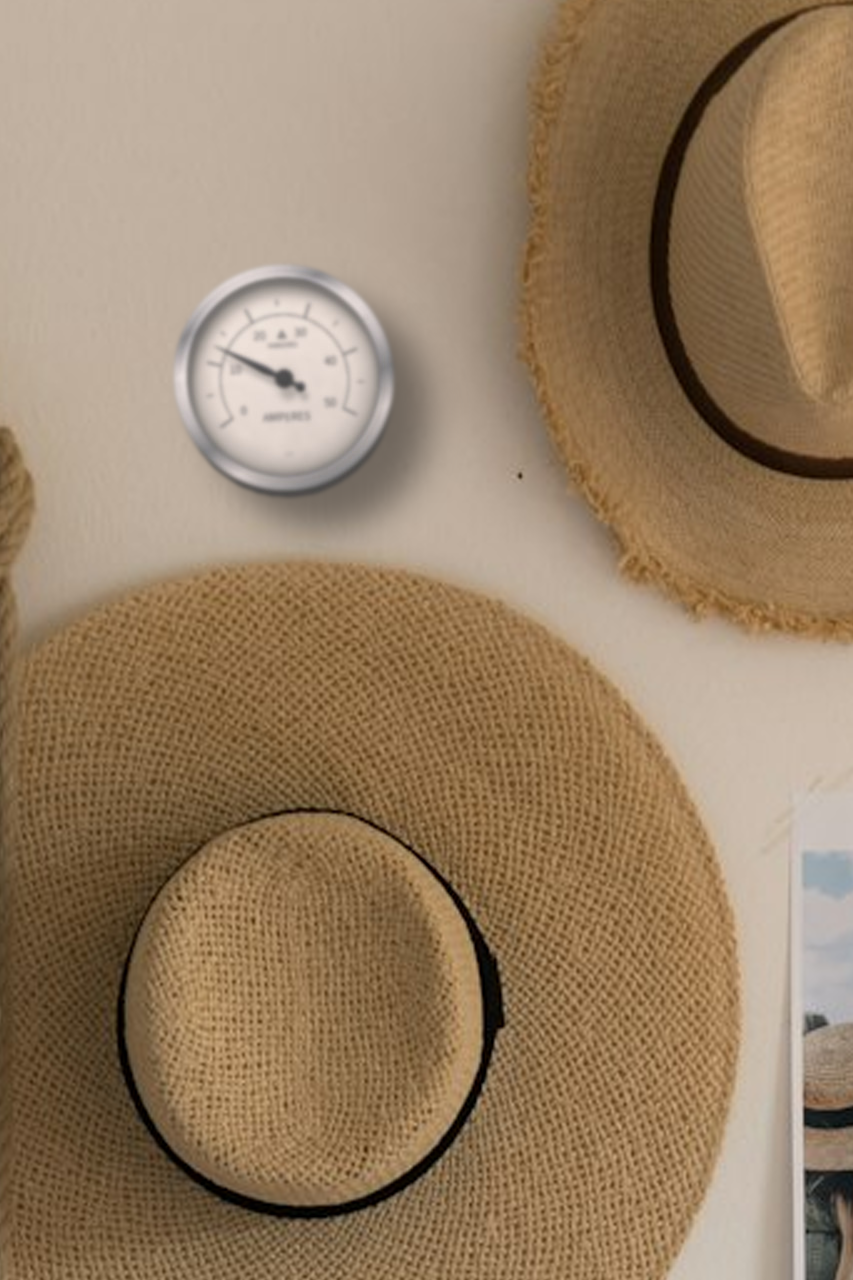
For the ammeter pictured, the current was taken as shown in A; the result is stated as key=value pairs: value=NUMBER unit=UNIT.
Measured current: value=12.5 unit=A
